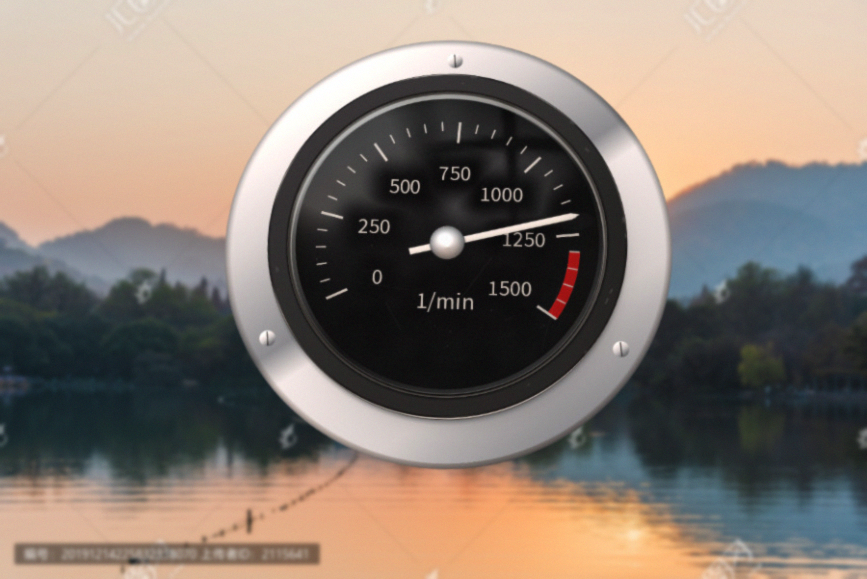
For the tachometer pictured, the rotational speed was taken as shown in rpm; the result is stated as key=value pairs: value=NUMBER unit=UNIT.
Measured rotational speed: value=1200 unit=rpm
